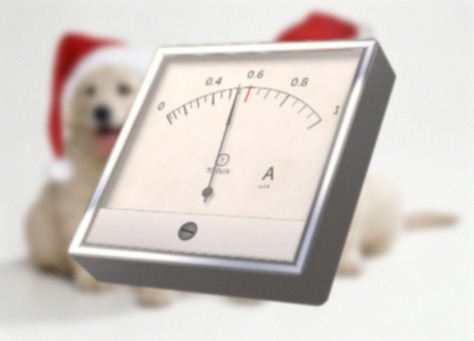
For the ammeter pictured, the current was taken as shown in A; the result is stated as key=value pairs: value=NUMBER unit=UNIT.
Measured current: value=0.55 unit=A
